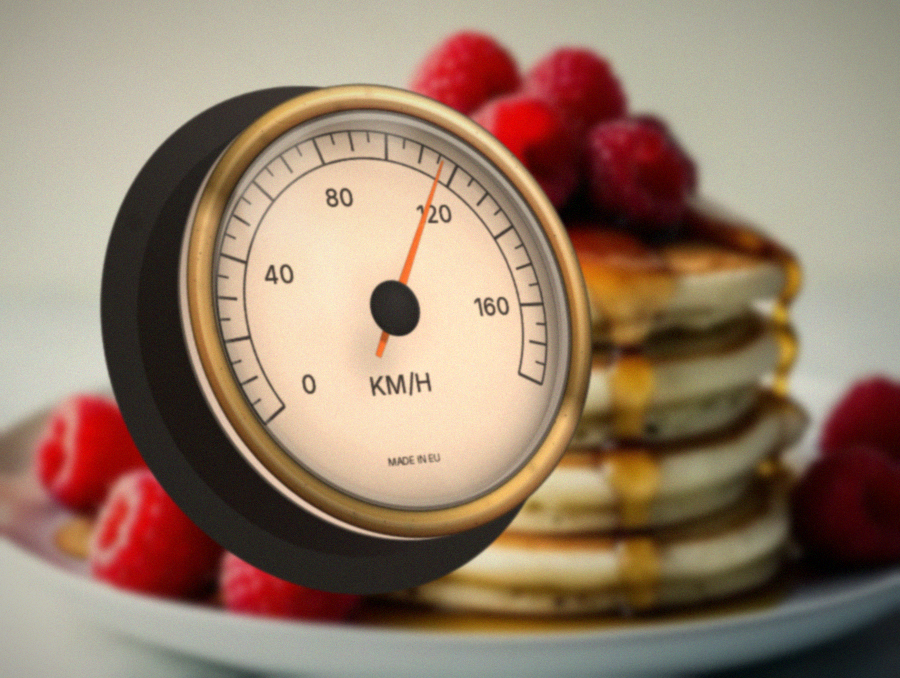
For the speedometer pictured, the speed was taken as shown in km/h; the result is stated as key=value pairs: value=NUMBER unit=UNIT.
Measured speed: value=115 unit=km/h
